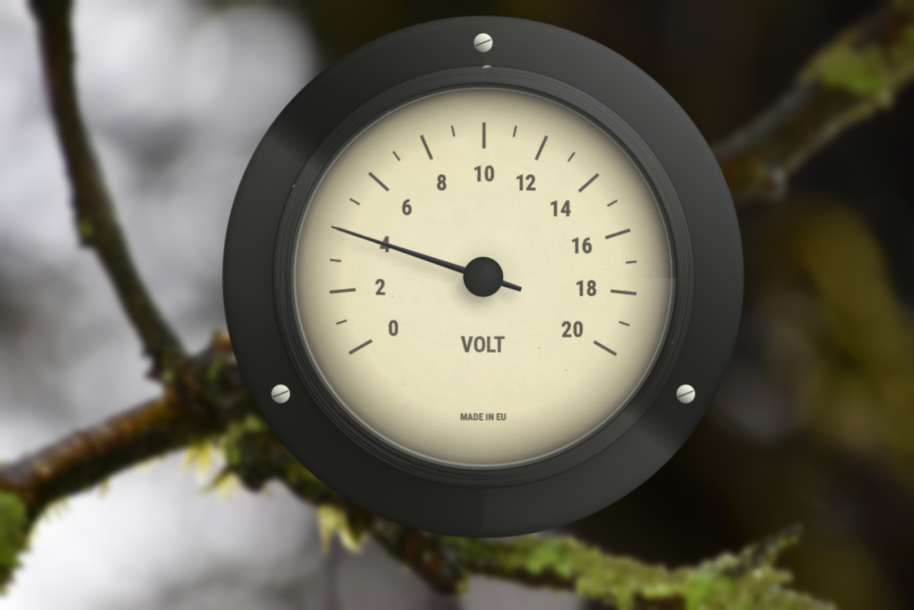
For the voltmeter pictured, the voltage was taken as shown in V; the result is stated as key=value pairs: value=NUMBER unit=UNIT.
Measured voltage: value=4 unit=V
